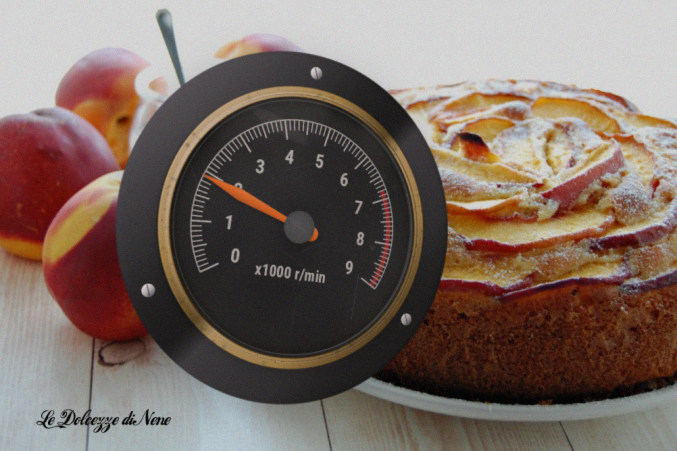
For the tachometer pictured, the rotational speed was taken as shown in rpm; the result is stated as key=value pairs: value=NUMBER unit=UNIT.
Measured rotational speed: value=1900 unit=rpm
